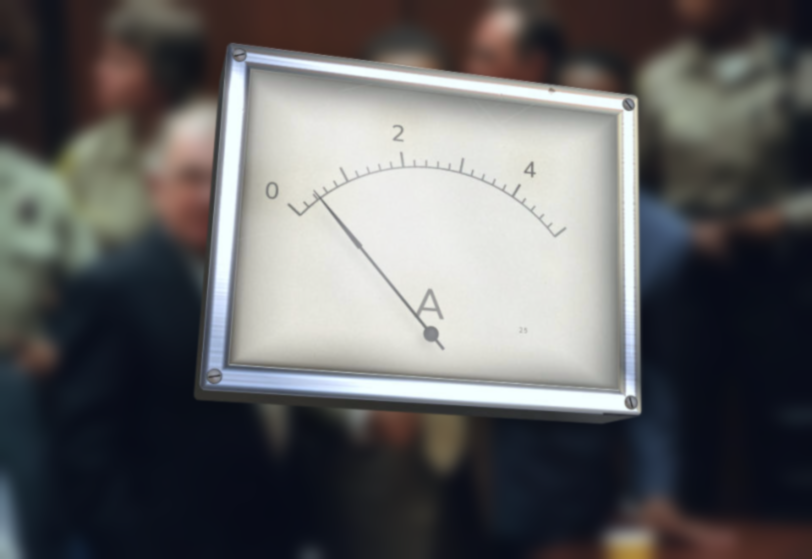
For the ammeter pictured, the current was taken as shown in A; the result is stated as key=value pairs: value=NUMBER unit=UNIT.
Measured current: value=0.4 unit=A
